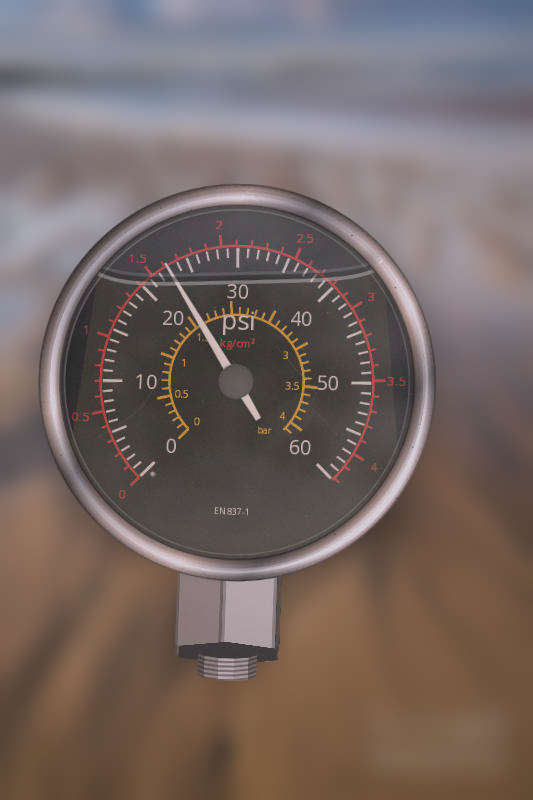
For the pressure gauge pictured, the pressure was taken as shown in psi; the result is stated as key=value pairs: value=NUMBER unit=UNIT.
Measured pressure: value=23 unit=psi
